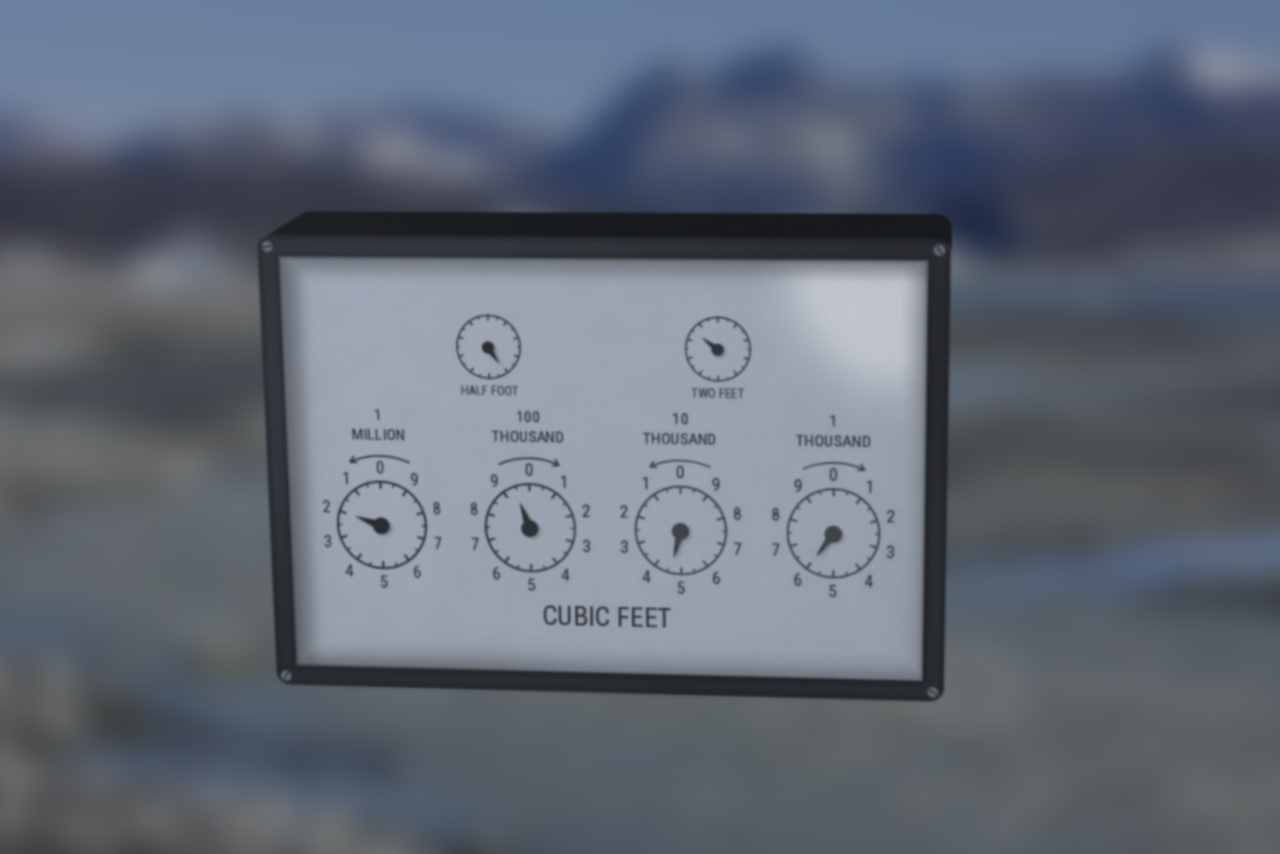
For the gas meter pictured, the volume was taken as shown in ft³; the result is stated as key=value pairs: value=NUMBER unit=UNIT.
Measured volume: value=194600 unit=ft³
